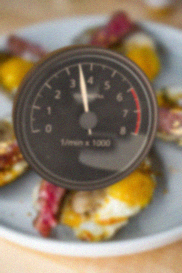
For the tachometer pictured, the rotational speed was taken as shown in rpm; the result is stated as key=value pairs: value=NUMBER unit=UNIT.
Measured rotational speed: value=3500 unit=rpm
